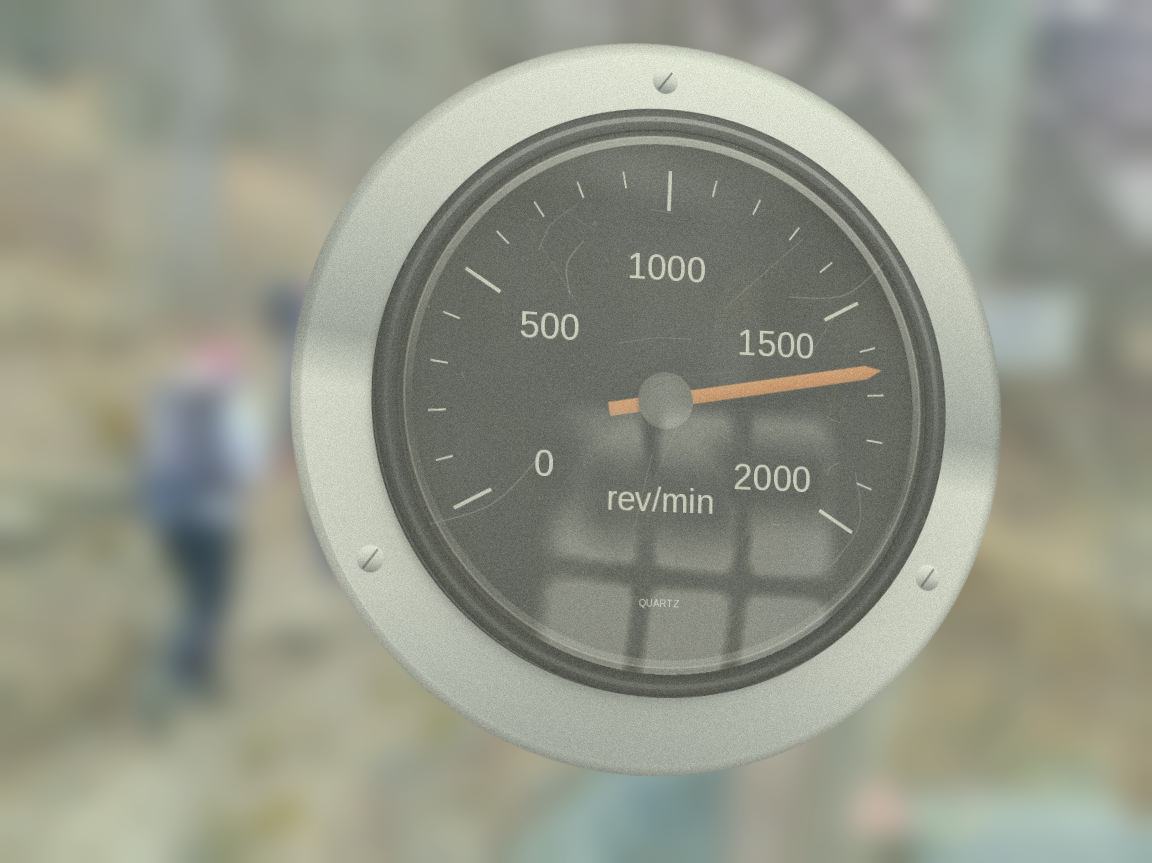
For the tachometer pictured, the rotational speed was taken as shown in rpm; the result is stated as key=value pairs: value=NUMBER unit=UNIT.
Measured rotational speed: value=1650 unit=rpm
